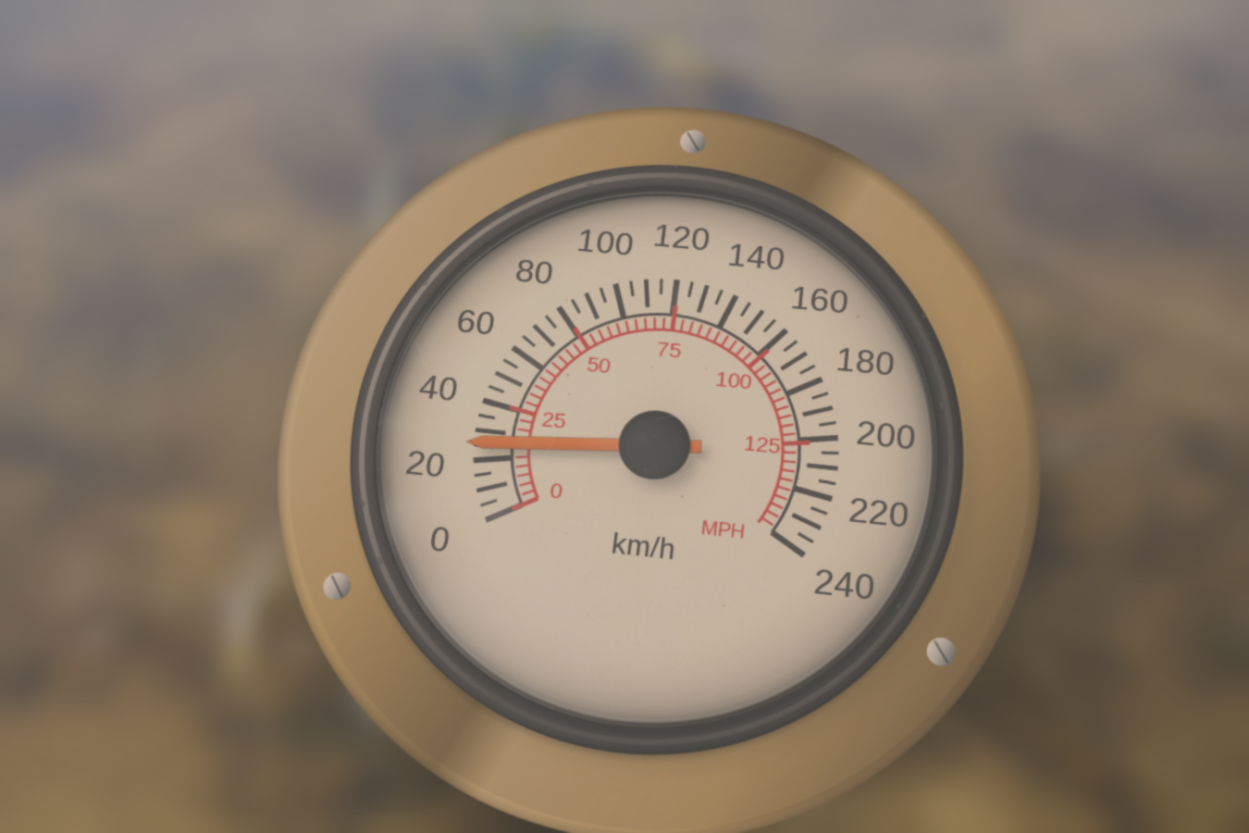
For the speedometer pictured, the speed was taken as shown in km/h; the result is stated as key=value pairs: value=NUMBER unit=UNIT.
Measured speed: value=25 unit=km/h
